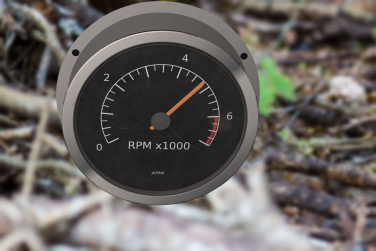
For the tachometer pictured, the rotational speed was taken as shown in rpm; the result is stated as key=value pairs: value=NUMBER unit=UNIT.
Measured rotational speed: value=4750 unit=rpm
